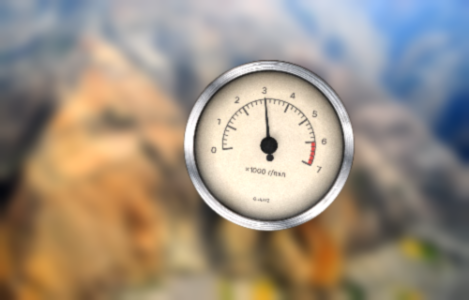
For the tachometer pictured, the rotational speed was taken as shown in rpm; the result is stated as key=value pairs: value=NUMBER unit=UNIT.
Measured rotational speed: value=3000 unit=rpm
